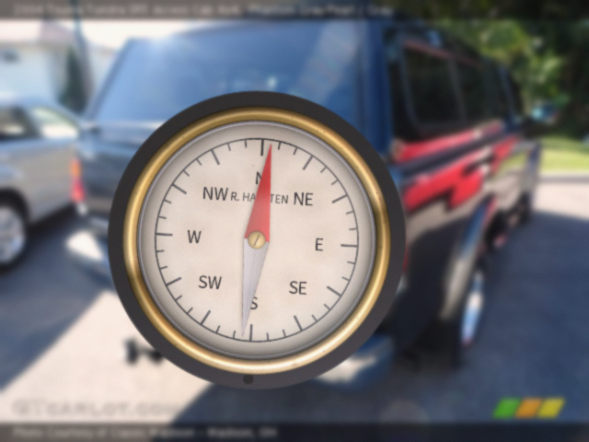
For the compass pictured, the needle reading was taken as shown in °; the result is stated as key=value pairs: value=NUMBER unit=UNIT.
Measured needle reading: value=5 unit=°
